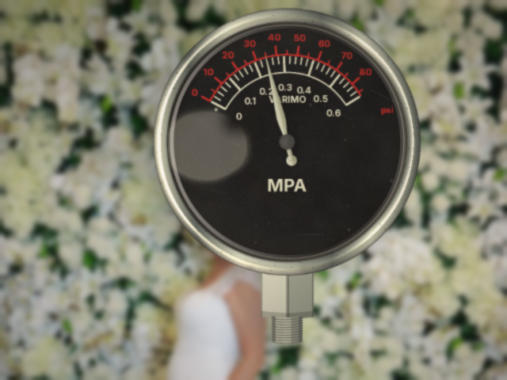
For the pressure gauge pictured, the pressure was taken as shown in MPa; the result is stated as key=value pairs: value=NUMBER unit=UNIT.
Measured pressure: value=0.24 unit=MPa
